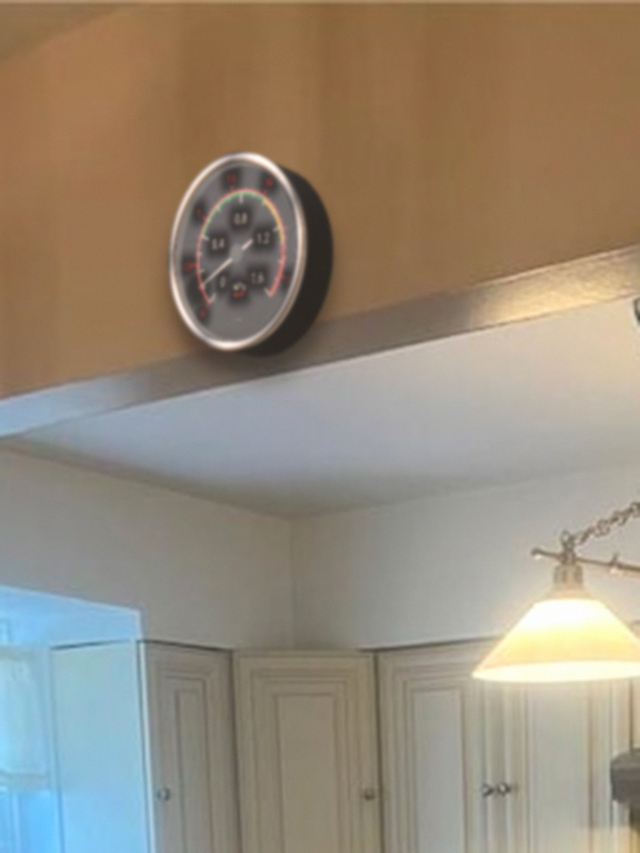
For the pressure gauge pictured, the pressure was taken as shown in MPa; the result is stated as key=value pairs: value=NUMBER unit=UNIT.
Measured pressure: value=0.1 unit=MPa
